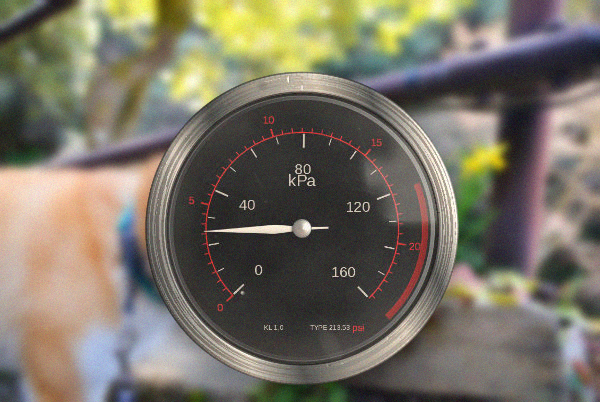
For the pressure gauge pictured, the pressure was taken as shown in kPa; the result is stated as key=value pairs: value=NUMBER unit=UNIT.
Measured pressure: value=25 unit=kPa
